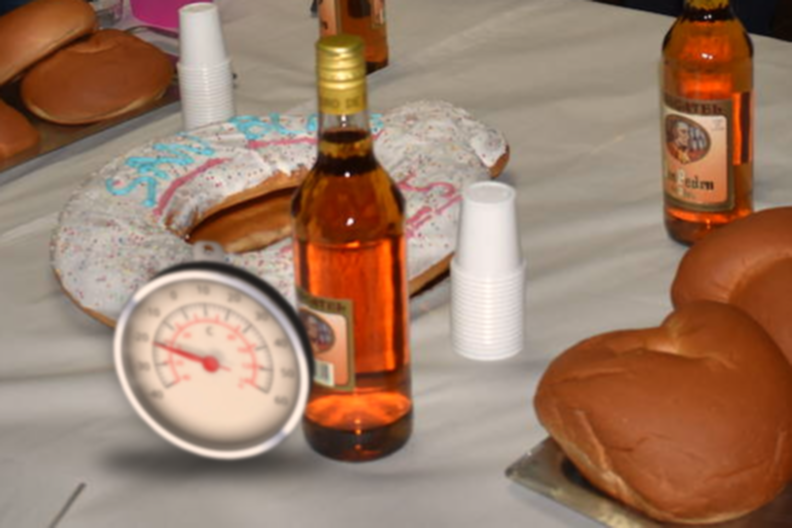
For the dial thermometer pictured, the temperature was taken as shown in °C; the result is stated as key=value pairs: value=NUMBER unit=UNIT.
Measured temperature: value=-20 unit=°C
